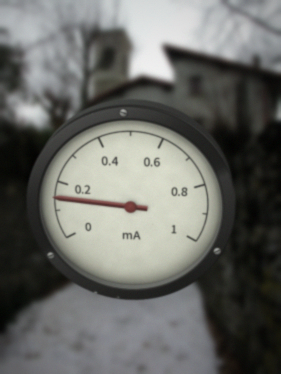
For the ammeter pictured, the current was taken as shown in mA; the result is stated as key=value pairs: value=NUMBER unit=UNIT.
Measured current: value=0.15 unit=mA
